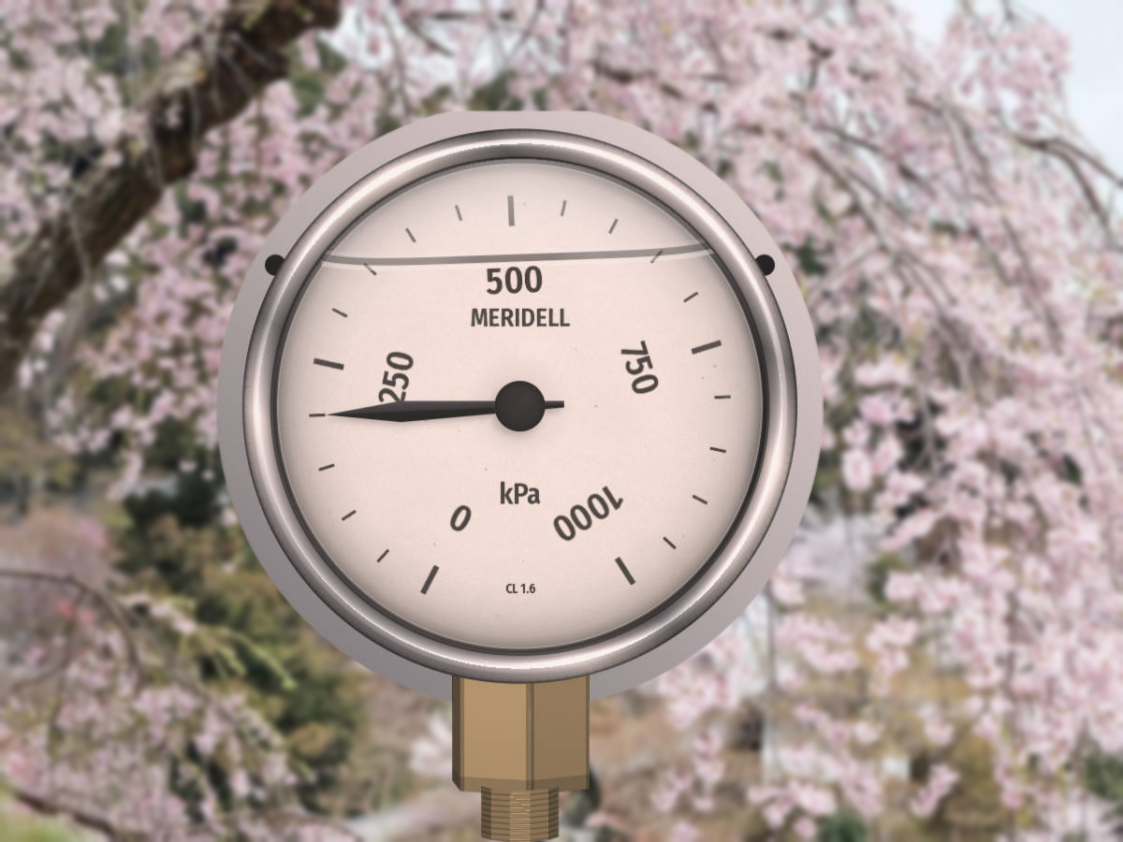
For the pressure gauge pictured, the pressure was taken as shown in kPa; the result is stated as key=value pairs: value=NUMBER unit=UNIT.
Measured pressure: value=200 unit=kPa
